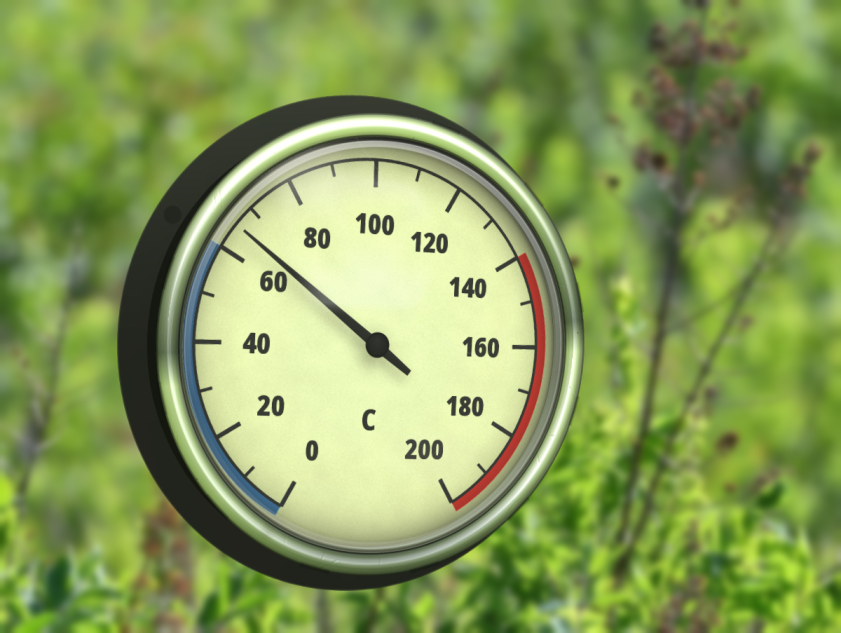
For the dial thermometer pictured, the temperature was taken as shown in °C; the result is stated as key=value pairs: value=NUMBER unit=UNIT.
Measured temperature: value=65 unit=°C
